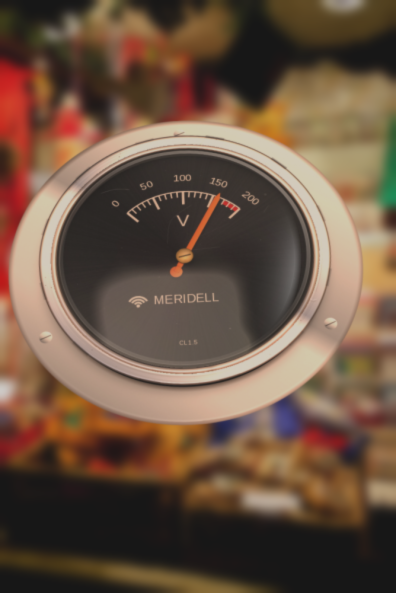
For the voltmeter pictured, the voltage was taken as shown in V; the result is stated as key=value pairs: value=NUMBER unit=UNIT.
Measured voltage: value=160 unit=V
